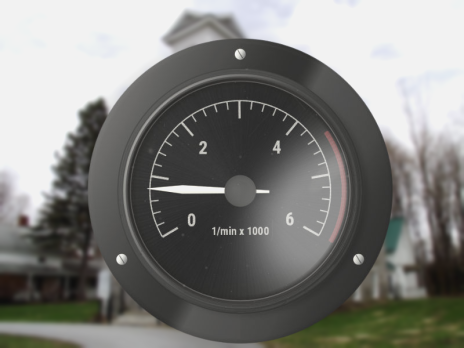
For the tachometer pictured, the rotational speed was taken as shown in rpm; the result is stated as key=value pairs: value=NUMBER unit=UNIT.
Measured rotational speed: value=800 unit=rpm
